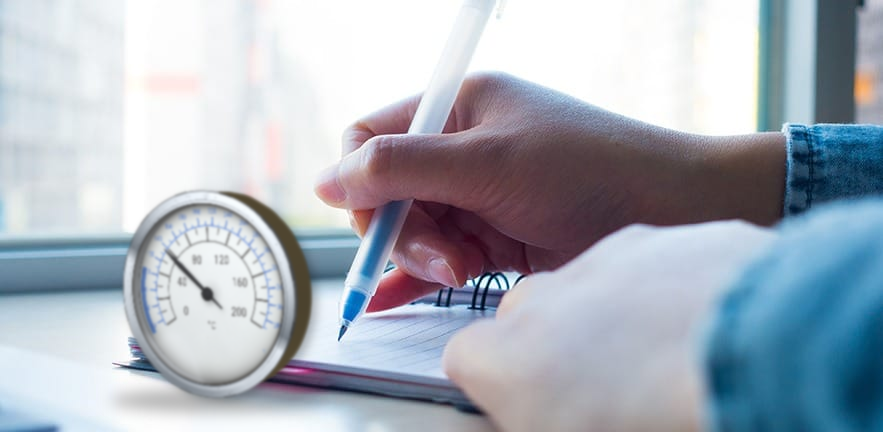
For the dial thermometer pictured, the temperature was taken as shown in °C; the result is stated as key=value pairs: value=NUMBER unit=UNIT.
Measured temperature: value=60 unit=°C
